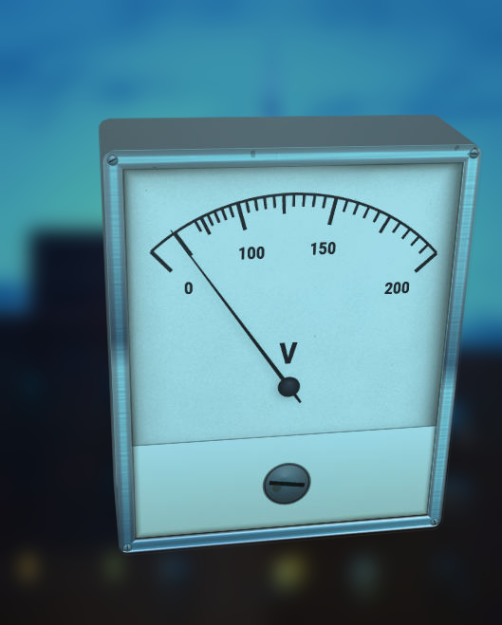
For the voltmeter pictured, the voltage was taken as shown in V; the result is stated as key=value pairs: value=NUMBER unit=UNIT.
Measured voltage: value=50 unit=V
